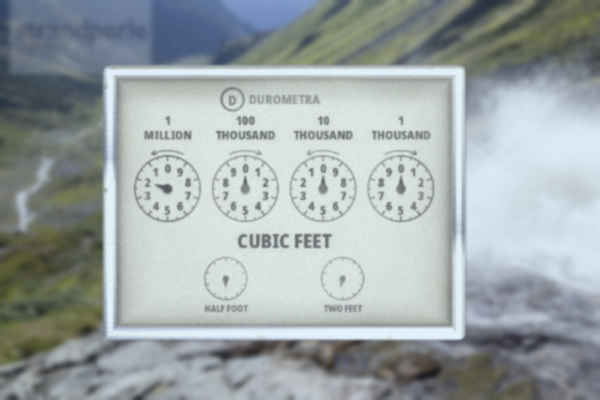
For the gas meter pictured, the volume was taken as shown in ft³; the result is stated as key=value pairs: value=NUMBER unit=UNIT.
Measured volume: value=200000 unit=ft³
